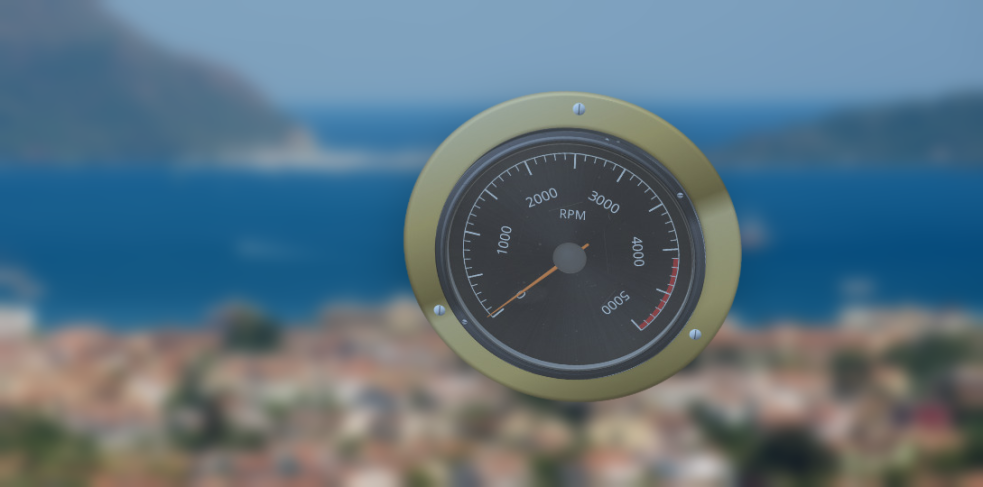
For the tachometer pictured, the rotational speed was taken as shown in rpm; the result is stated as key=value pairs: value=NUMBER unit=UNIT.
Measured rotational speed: value=50 unit=rpm
